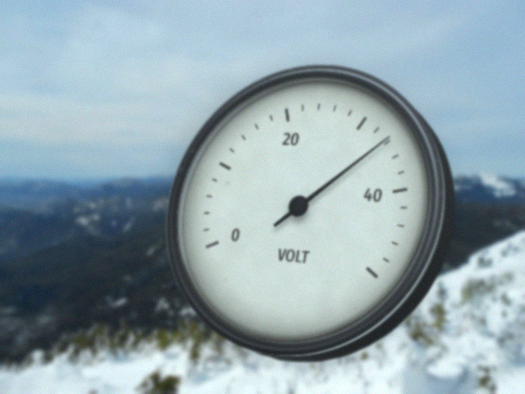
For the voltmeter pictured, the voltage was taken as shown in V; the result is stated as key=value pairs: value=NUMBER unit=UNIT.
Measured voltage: value=34 unit=V
